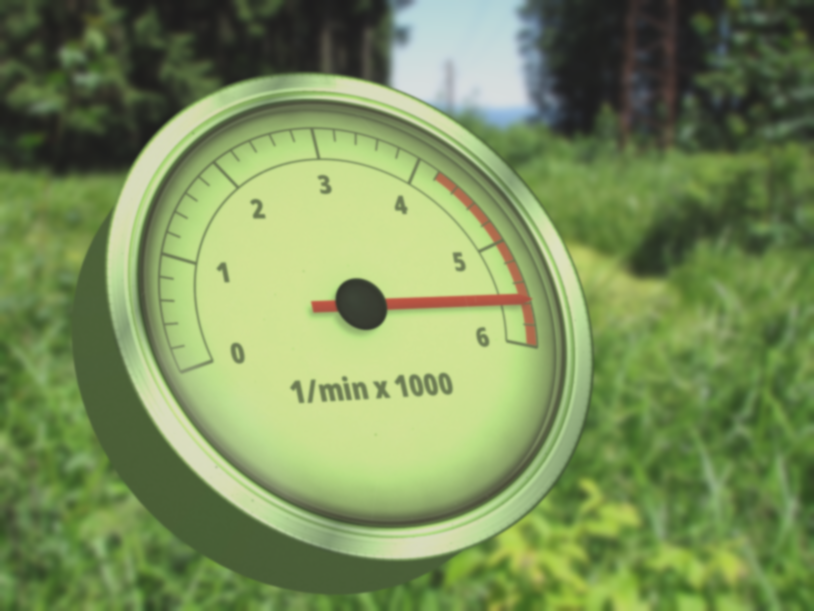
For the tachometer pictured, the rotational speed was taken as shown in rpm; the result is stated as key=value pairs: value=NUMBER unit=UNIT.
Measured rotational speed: value=5600 unit=rpm
